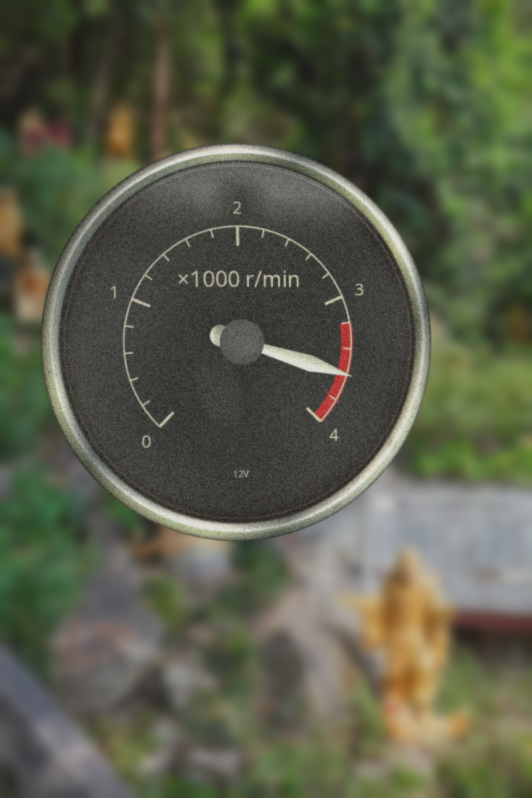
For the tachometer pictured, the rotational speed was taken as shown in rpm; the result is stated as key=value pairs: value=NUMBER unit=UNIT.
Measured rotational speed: value=3600 unit=rpm
